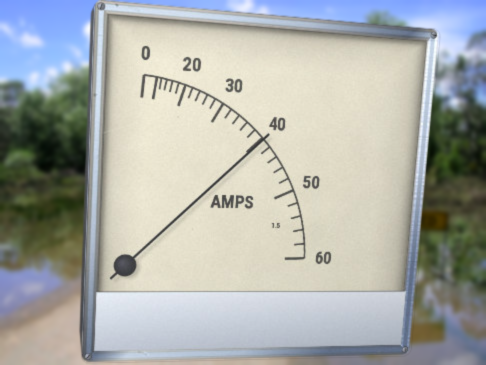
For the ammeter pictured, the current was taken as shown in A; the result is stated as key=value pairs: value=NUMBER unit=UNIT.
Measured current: value=40 unit=A
